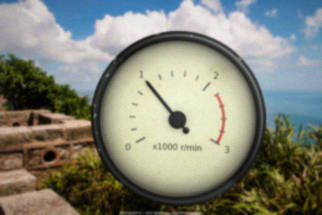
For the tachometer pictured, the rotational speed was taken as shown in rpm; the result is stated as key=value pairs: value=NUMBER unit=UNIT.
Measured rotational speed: value=1000 unit=rpm
